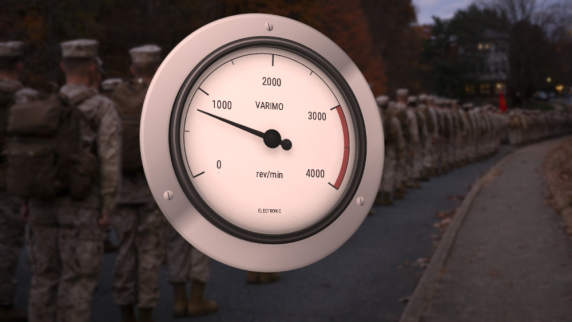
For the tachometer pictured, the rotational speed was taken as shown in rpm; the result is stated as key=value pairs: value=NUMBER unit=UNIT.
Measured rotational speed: value=750 unit=rpm
